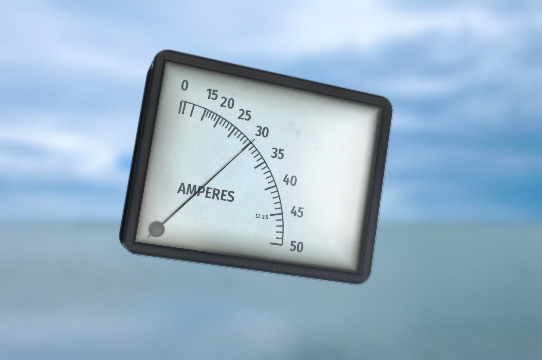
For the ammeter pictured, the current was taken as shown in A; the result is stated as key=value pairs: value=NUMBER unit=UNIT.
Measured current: value=30 unit=A
